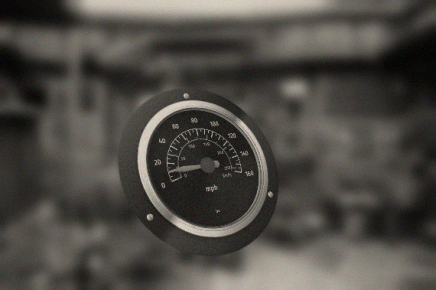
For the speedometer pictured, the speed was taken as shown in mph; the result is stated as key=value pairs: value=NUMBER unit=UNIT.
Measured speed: value=10 unit=mph
